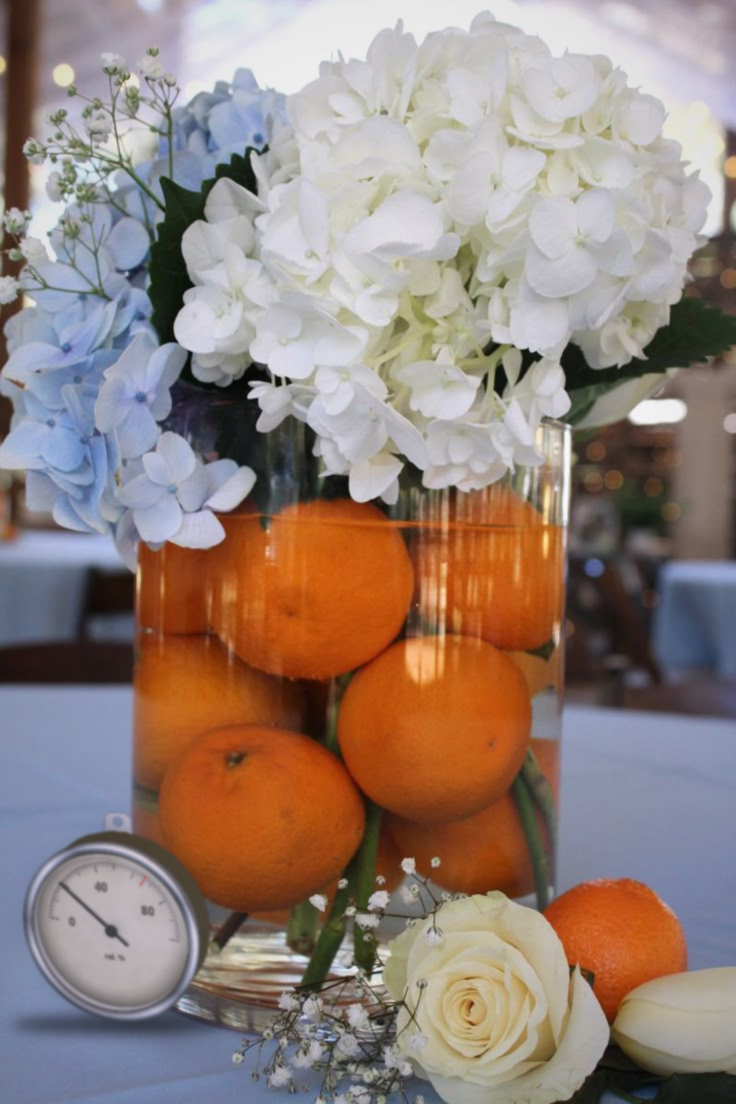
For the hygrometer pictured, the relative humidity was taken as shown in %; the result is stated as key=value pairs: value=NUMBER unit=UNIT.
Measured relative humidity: value=20 unit=%
